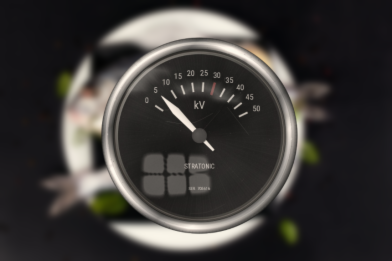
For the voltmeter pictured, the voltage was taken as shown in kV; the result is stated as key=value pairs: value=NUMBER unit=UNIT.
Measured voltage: value=5 unit=kV
